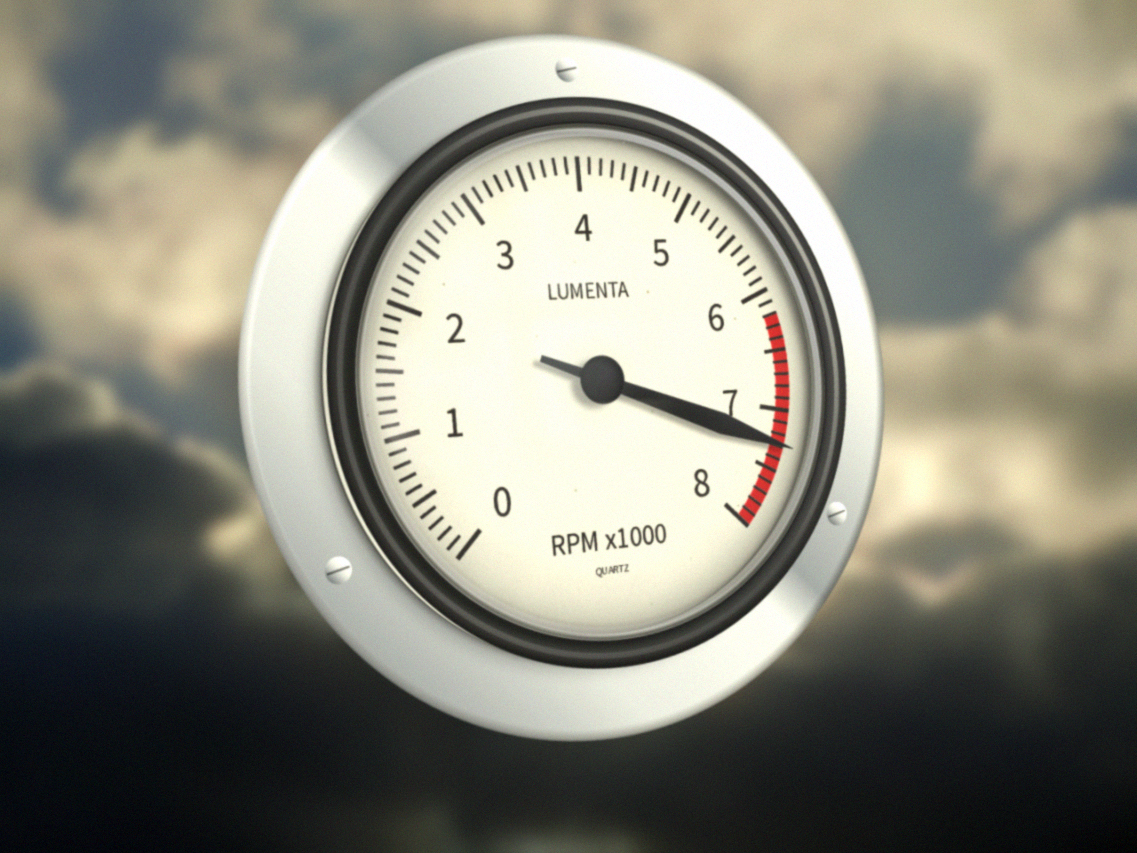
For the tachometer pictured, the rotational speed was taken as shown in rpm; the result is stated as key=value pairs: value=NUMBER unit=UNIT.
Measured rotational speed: value=7300 unit=rpm
